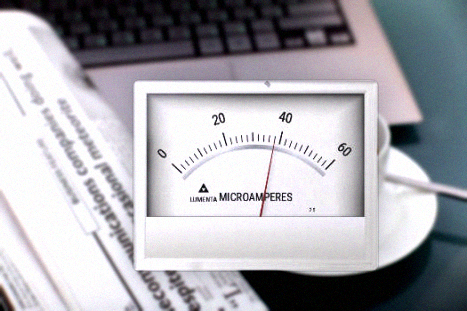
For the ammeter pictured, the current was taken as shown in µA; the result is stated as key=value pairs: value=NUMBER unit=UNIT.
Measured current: value=38 unit=µA
